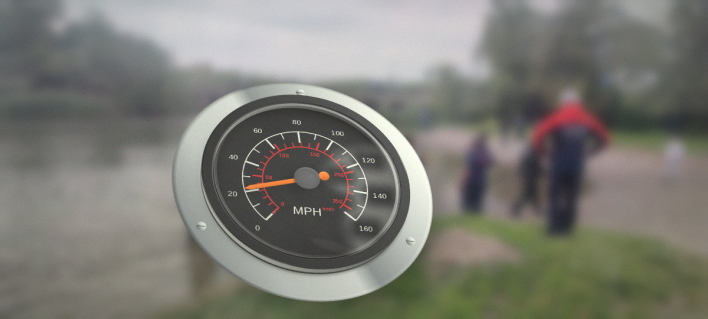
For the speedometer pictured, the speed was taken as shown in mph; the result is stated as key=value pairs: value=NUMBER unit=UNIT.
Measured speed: value=20 unit=mph
